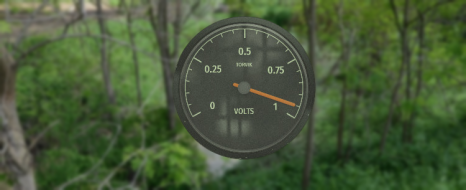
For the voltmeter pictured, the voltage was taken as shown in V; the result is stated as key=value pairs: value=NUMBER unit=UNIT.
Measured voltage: value=0.95 unit=V
